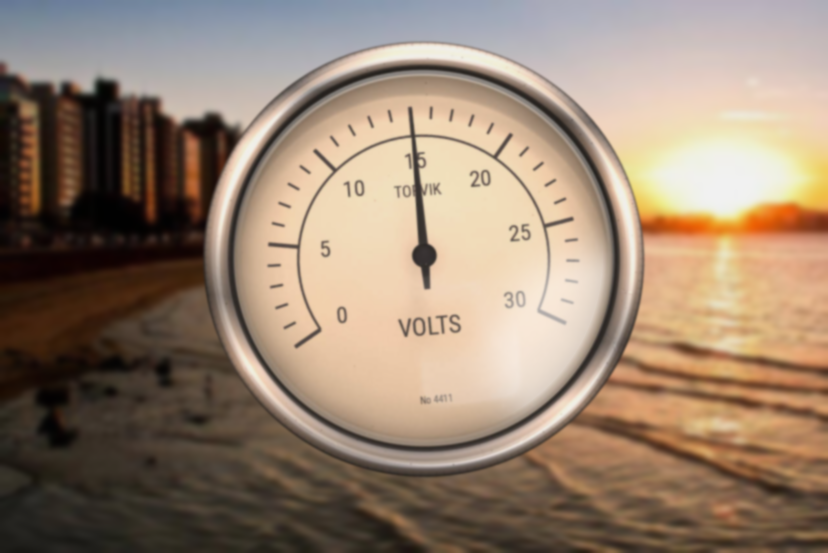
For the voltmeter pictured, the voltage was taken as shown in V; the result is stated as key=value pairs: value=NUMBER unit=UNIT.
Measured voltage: value=15 unit=V
